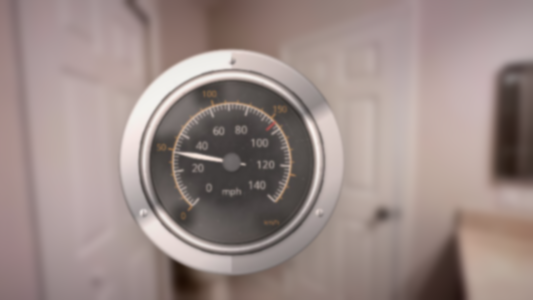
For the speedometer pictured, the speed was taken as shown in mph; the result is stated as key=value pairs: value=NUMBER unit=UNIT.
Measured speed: value=30 unit=mph
